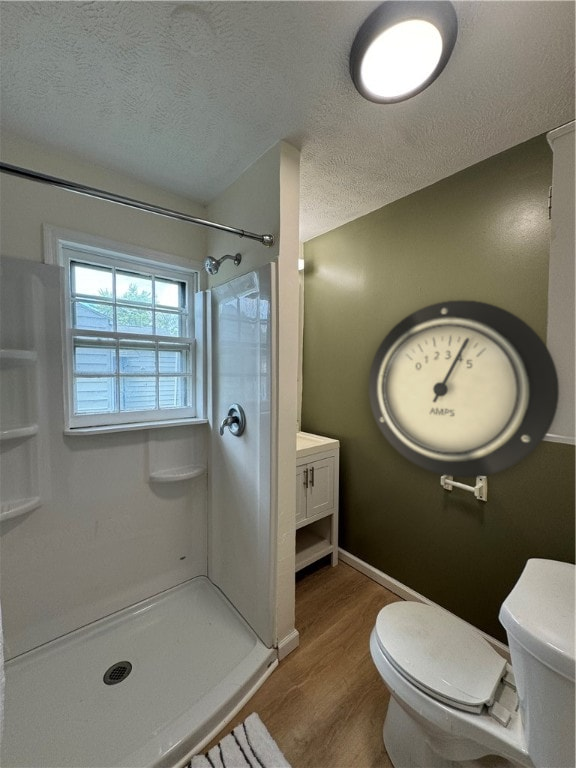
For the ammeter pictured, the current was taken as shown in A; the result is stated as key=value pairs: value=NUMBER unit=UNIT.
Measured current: value=4 unit=A
